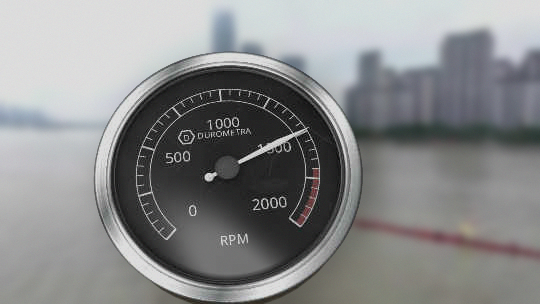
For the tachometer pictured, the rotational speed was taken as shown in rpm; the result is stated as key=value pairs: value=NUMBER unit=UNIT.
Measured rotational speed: value=1500 unit=rpm
